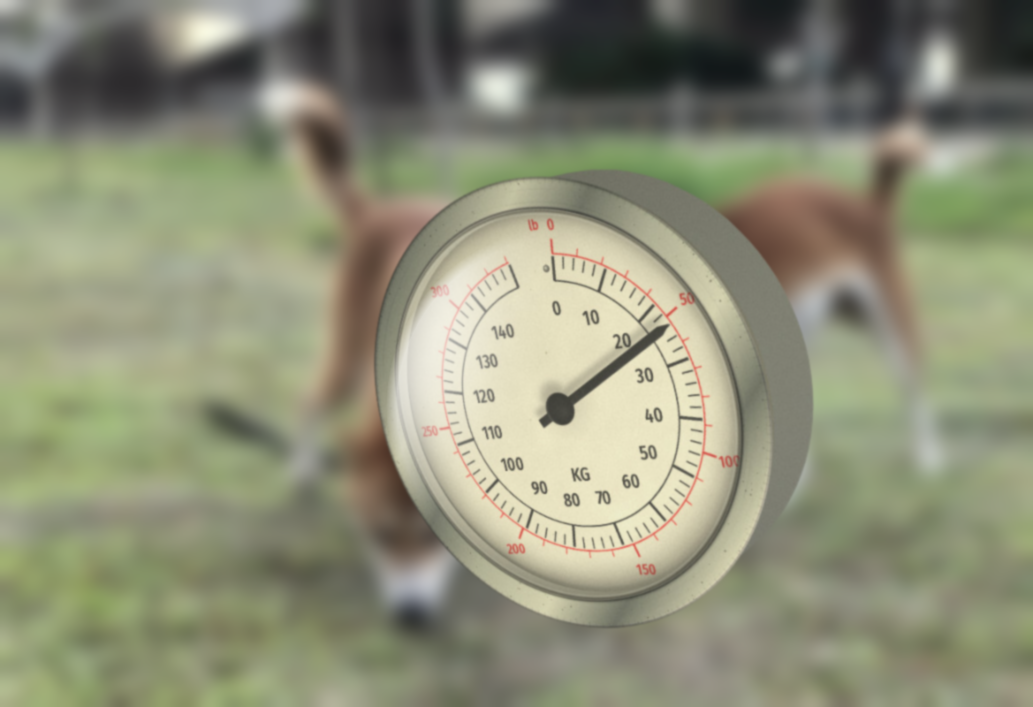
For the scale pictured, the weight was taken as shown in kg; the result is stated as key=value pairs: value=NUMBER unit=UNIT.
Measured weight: value=24 unit=kg
